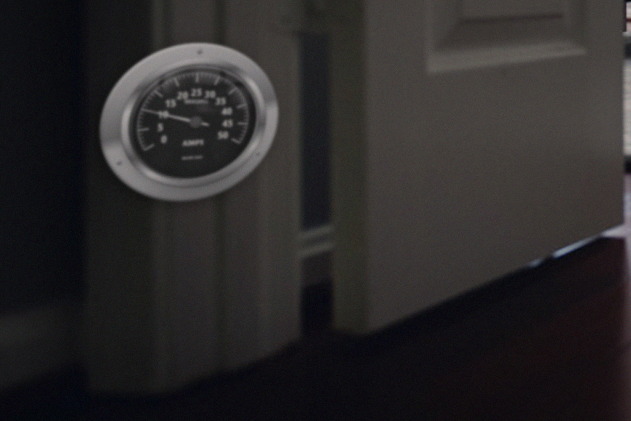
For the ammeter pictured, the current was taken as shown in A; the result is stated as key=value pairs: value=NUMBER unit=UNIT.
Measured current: value=10 unit=A
